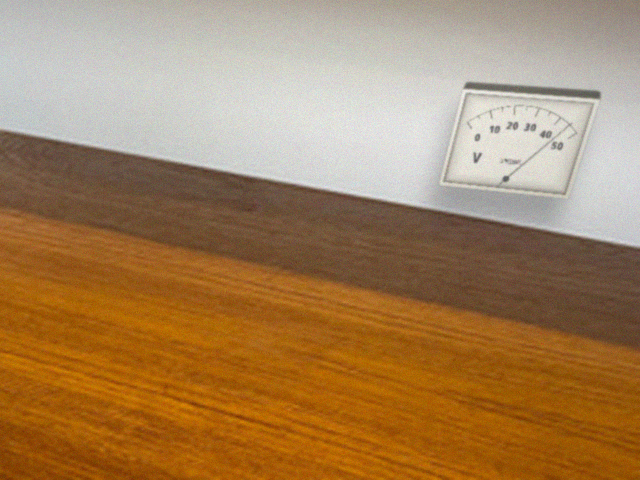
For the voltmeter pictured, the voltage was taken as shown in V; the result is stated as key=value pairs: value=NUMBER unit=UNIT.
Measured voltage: value=45 unit=V
